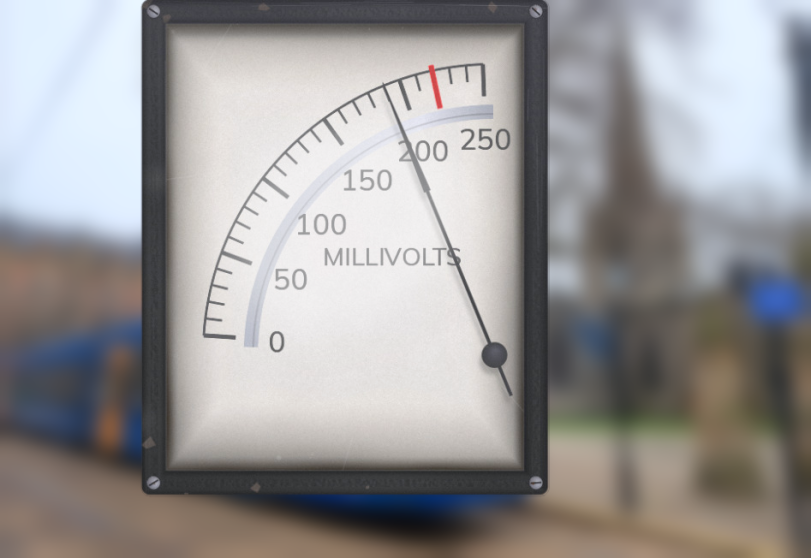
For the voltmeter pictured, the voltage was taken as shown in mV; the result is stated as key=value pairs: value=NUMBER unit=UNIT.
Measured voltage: value=190 unit=mV
